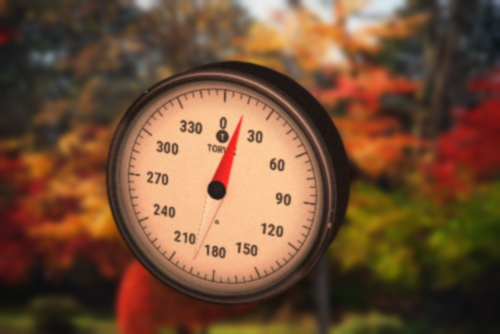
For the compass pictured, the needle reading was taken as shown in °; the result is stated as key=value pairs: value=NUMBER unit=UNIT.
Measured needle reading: value=15 unit=°
